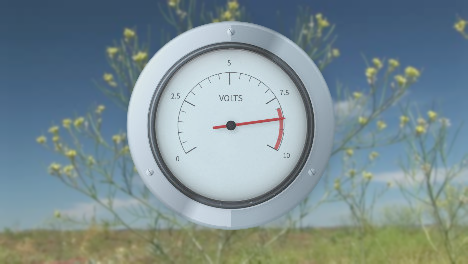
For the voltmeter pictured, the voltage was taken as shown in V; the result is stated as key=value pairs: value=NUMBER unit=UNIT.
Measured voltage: value=8.5 unit=V
